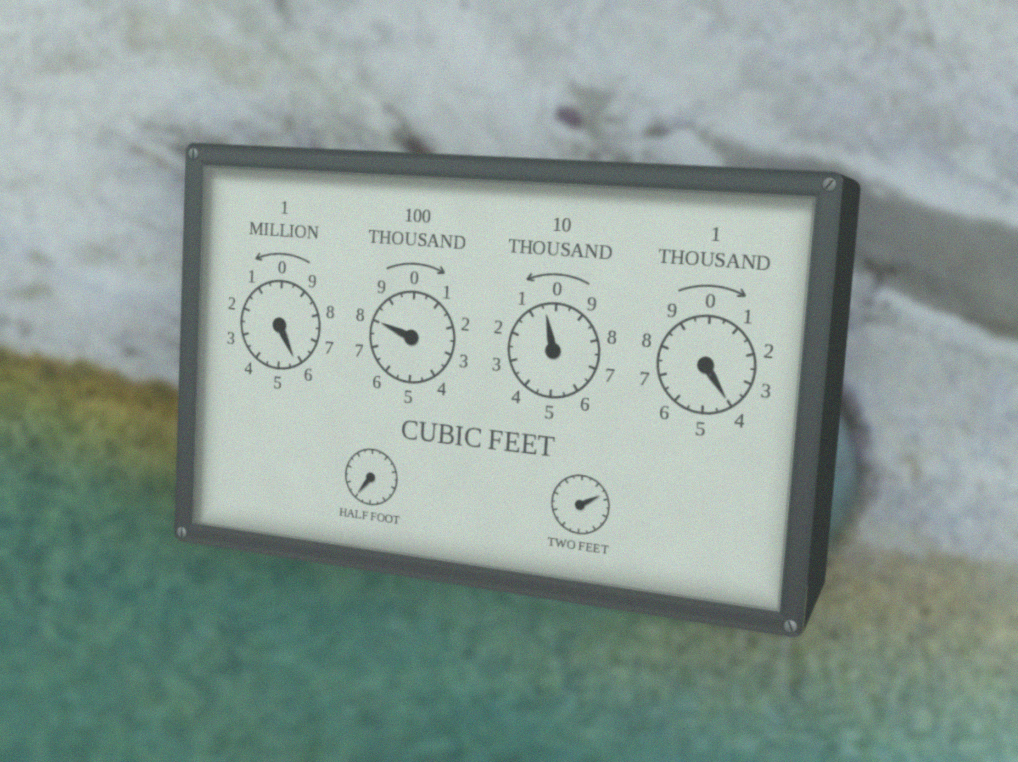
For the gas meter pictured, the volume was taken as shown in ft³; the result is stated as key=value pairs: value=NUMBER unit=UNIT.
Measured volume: value=580400 unit=ft³
